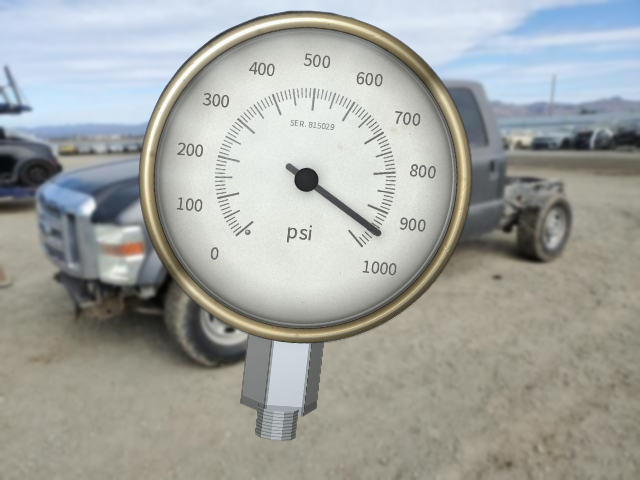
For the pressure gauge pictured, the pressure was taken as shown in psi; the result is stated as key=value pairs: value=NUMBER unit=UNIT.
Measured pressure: value=950 unit=psi
